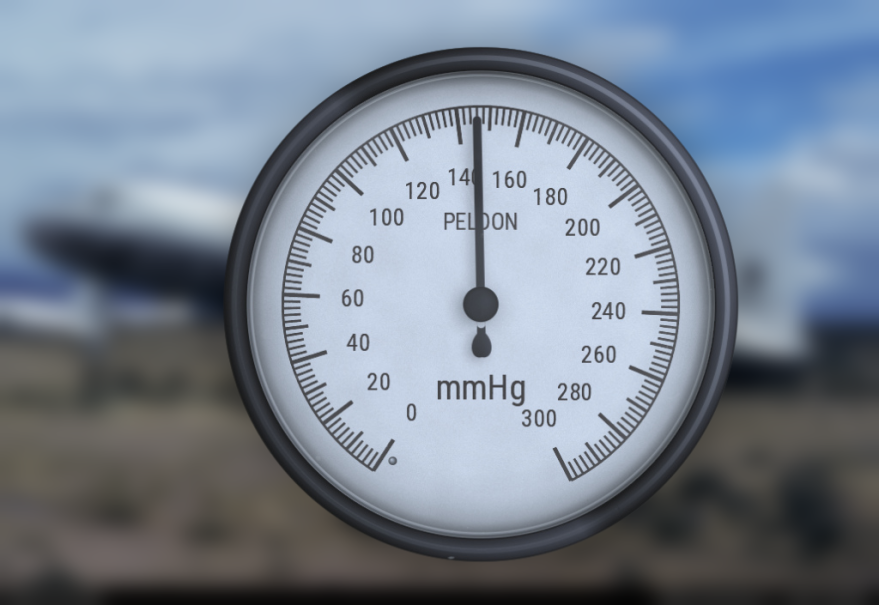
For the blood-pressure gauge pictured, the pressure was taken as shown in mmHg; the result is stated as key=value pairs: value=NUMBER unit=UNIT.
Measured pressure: value=146 unit=mmHg
